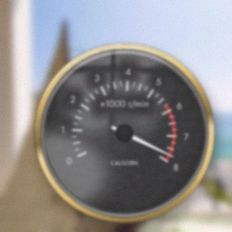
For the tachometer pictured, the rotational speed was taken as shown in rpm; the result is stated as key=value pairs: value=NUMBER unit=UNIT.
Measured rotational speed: value=7750 unit=rpm
